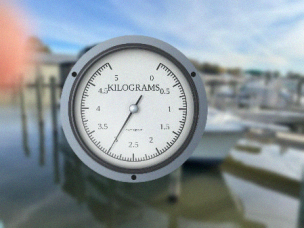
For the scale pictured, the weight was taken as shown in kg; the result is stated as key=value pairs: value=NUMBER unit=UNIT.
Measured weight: value=3 unit=kg
